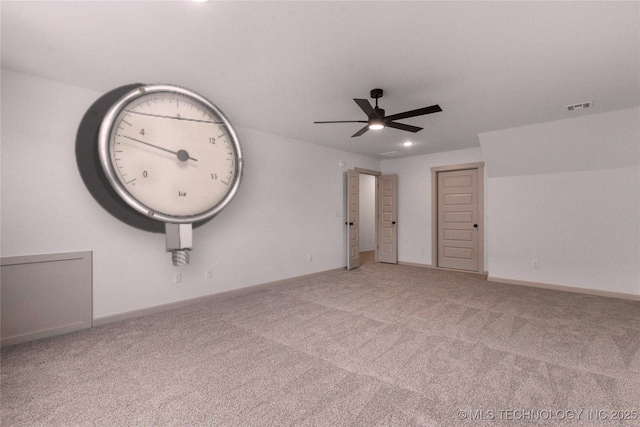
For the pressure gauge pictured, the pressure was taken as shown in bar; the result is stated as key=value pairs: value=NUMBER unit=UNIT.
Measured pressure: value=3 unit=bar
